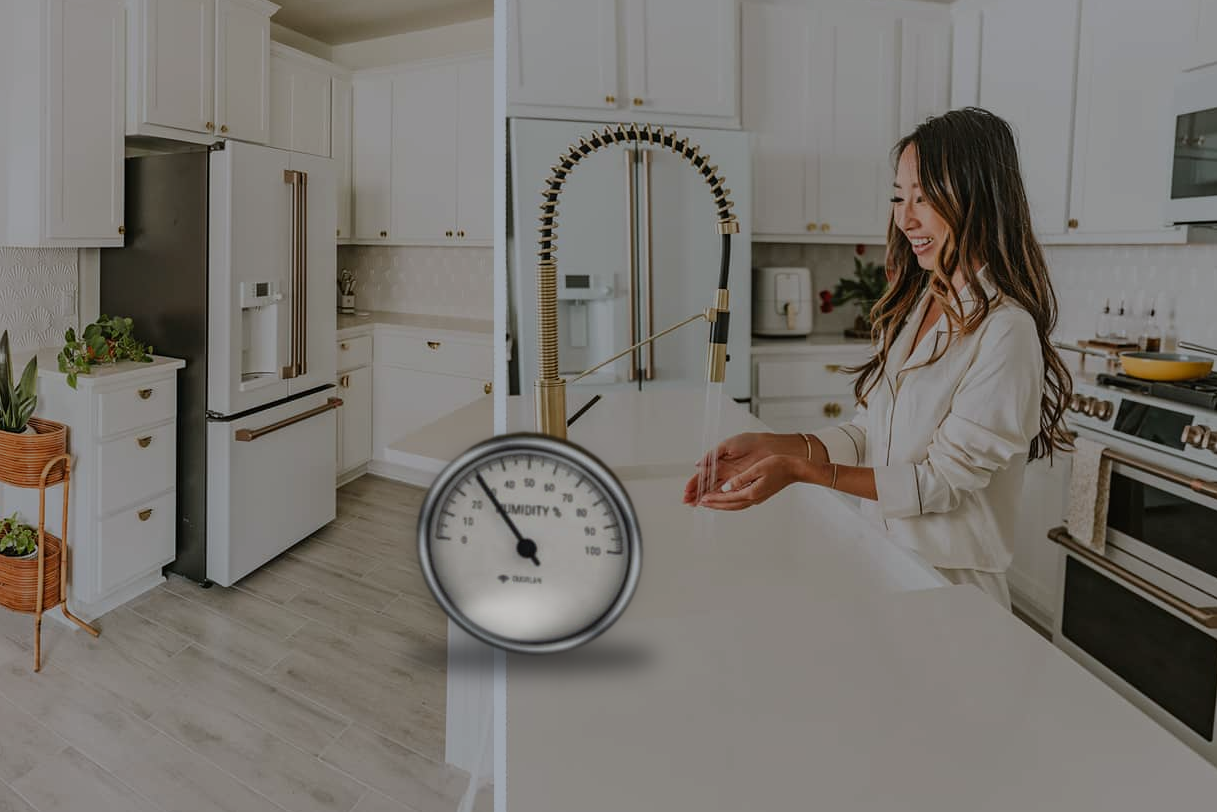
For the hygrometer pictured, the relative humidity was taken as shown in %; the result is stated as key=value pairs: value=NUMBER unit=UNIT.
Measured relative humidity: value=30 unit=%
